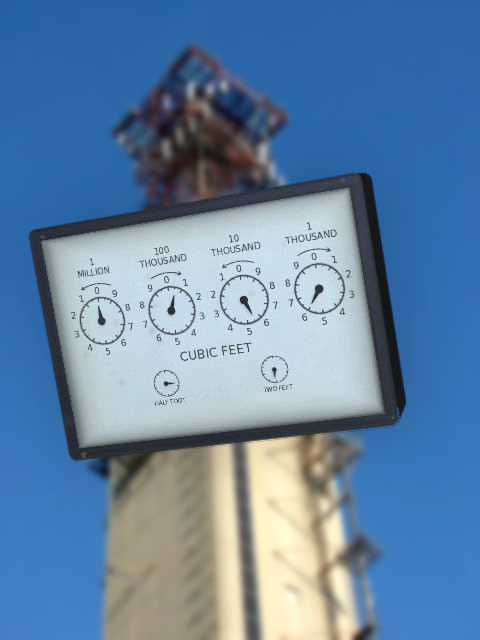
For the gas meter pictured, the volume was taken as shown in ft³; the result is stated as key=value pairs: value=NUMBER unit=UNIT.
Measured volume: value=5600 unit=ft³
